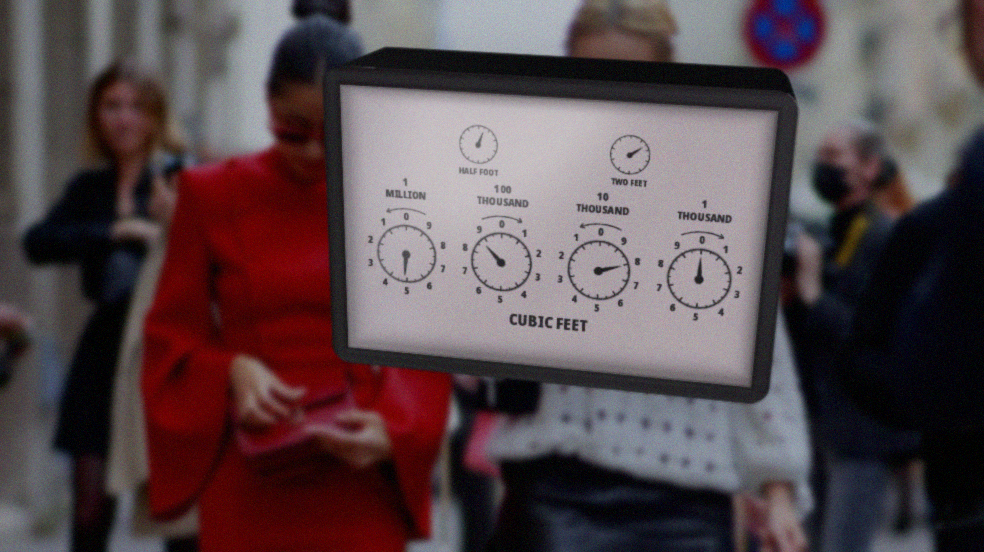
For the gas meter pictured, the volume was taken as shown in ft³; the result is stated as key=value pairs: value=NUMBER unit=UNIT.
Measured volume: value=488000 unit=ft³
